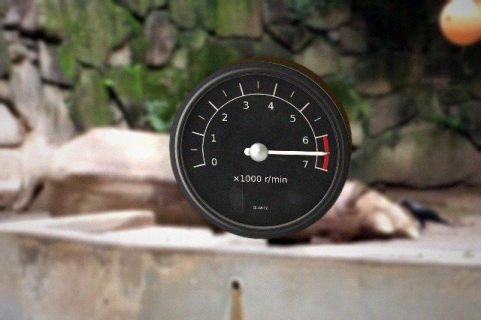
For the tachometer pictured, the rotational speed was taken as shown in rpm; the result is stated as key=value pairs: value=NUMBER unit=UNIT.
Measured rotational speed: value=6500 unit=rpm
